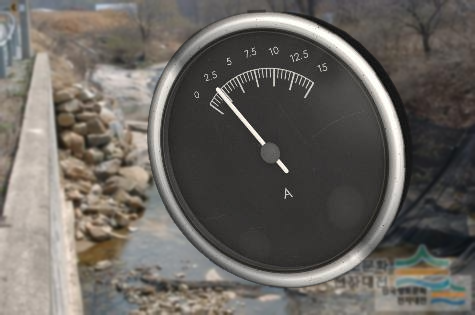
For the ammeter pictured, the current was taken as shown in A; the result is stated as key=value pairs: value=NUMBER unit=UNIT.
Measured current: value=2.5 unit=A
